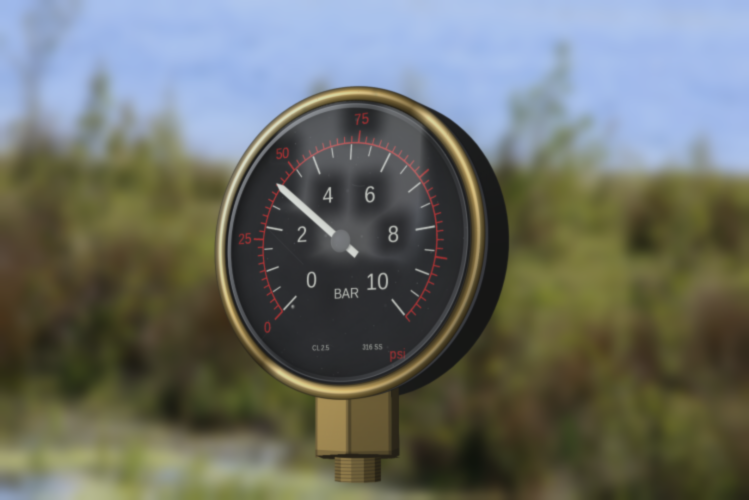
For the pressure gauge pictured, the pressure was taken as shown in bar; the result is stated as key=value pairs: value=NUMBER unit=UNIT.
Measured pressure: value=3 unit=bar
